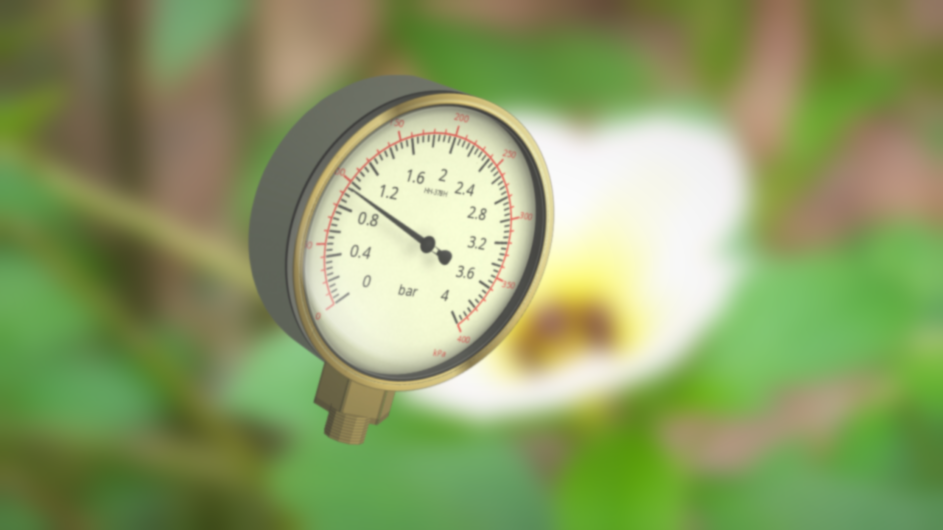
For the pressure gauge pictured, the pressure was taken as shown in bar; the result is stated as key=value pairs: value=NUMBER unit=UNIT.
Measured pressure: value=0.95 unit=bar
